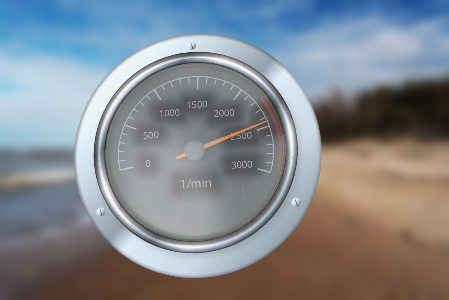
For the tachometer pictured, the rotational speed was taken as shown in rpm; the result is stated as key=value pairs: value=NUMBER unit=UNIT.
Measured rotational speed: value=2450 unit=rpm
